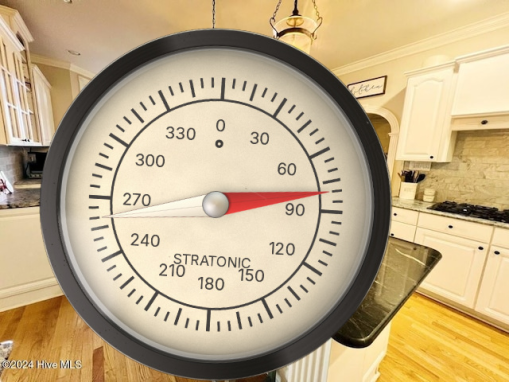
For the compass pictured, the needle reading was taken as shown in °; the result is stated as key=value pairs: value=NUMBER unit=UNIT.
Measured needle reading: value=80 unit=°
